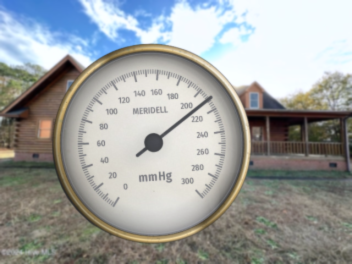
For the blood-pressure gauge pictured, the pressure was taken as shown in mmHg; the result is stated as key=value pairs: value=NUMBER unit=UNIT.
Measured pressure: value=210 unit=mmHg
